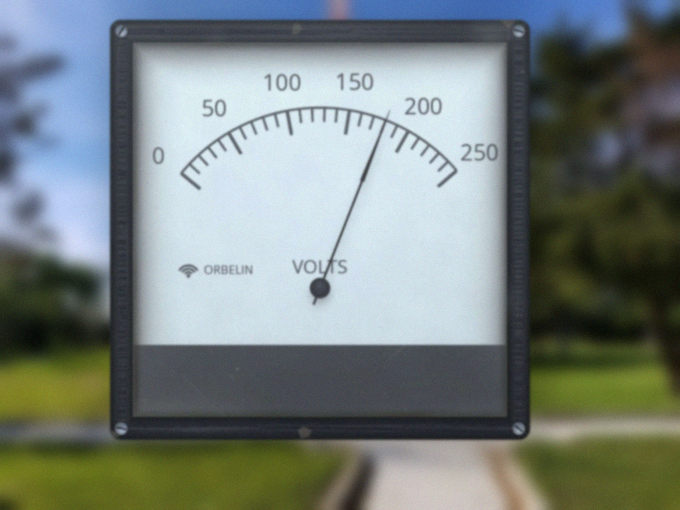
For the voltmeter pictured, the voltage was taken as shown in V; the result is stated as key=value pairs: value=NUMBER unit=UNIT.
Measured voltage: value=180 unit=V
